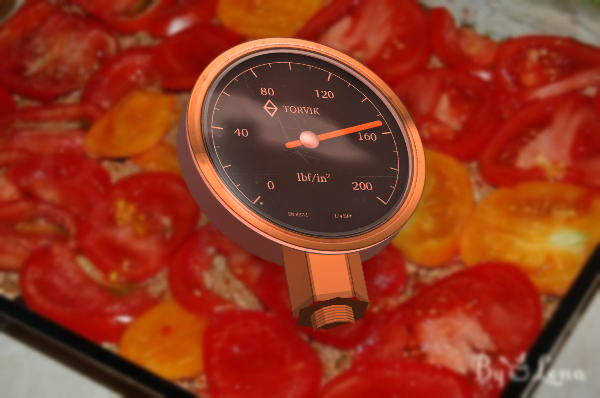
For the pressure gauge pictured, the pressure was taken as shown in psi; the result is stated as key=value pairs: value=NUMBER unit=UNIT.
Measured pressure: value=155 unit=psi
